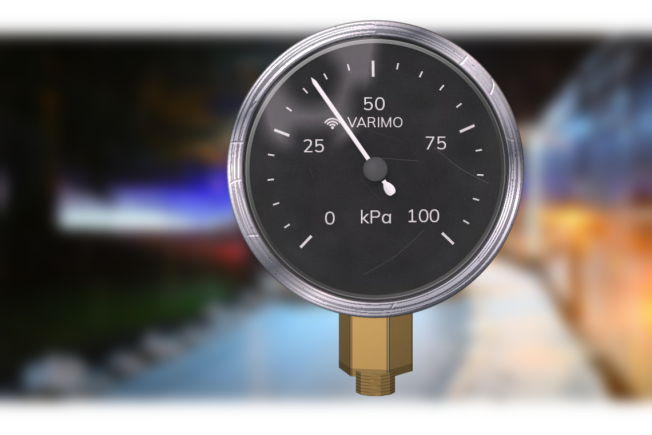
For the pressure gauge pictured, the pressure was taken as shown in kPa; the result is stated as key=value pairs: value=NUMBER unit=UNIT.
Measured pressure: value=37.5 unit=kPa
